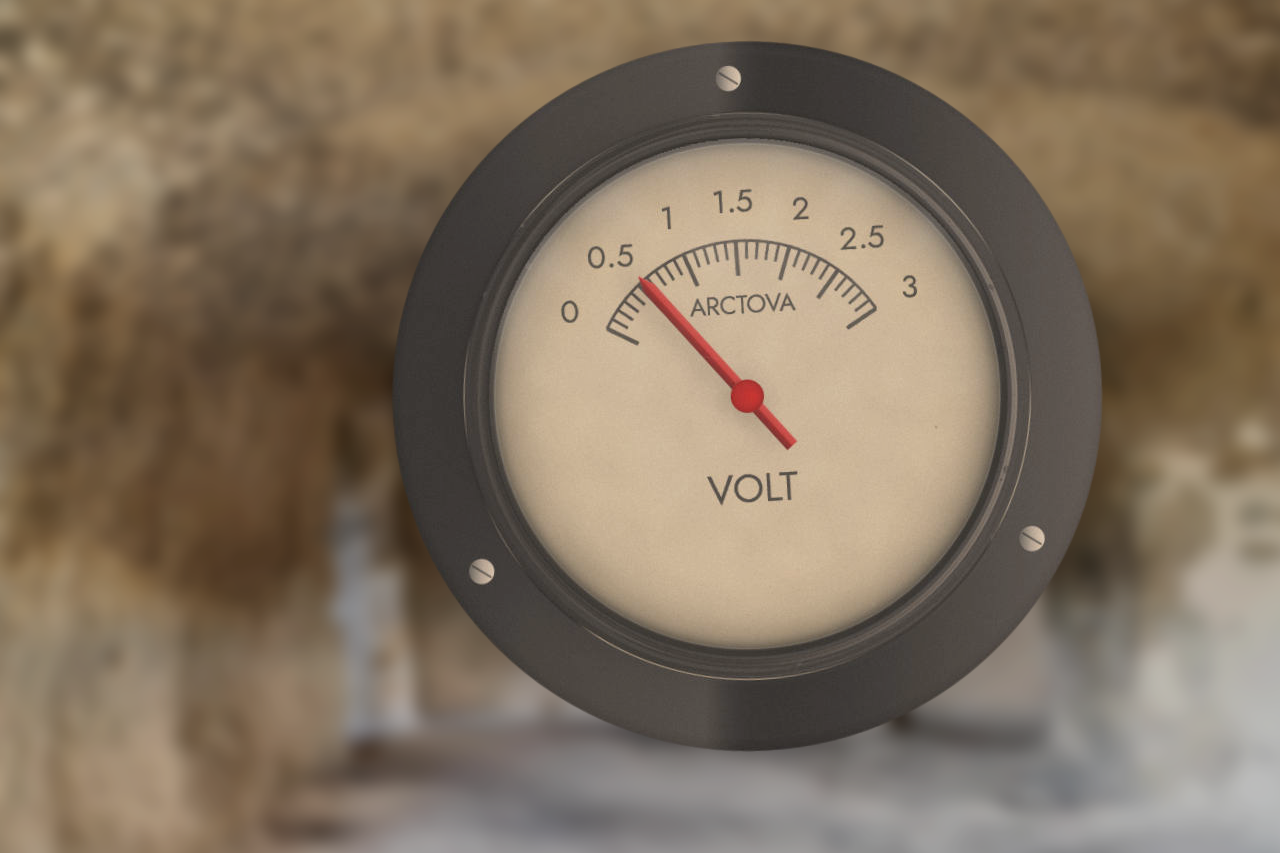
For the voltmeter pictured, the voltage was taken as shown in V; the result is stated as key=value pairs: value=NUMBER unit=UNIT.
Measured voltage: value=0.55 unit=V
